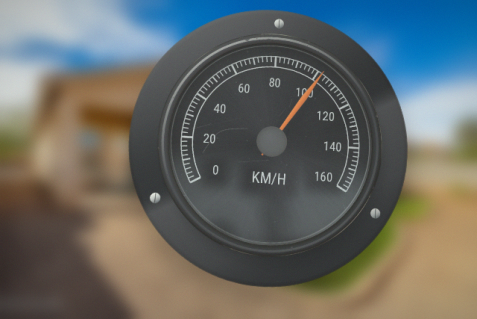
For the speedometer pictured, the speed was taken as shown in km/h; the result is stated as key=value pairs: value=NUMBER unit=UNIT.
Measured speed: value=102 unit=km/h
